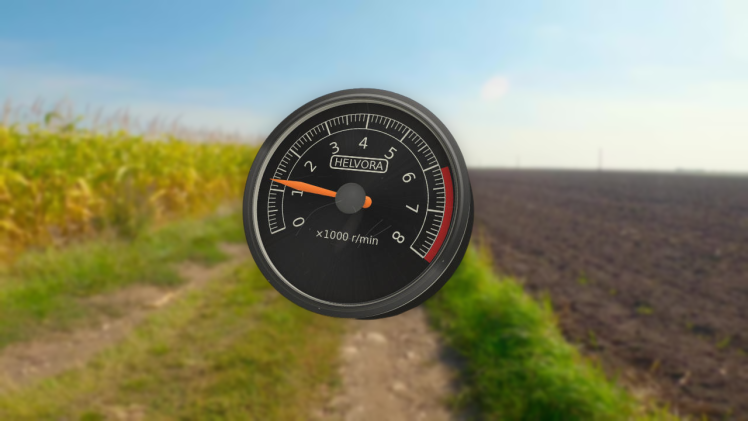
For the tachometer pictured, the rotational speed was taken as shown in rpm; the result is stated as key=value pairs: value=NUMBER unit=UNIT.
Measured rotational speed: value=1200 unit=rpm
